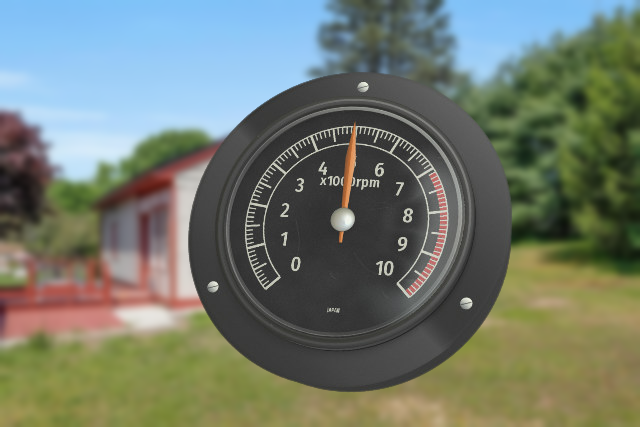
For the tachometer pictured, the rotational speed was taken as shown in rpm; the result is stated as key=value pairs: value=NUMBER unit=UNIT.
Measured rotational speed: value=5000 unit=rpm
